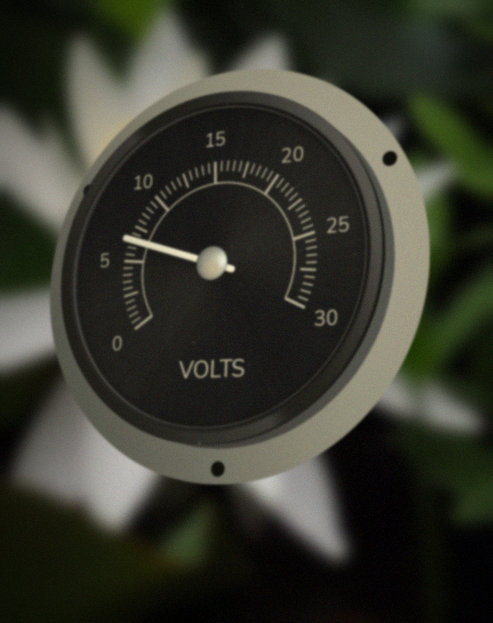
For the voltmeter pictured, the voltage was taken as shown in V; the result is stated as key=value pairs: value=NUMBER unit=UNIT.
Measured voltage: value=6.5 unit=V
